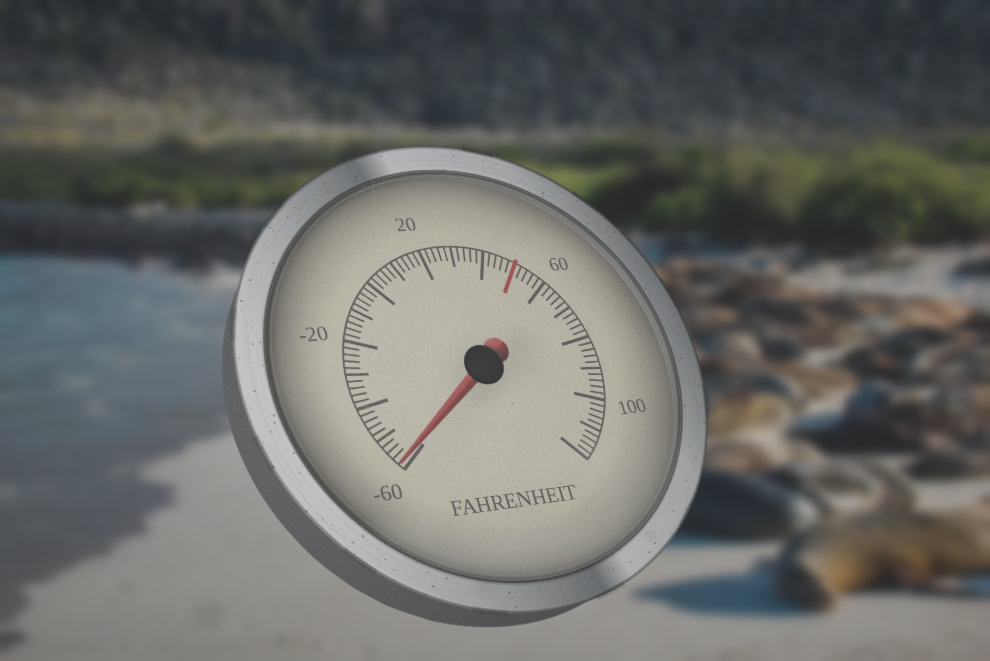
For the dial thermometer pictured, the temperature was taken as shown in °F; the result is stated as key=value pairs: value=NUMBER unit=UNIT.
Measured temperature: value=-58 unit=°F
